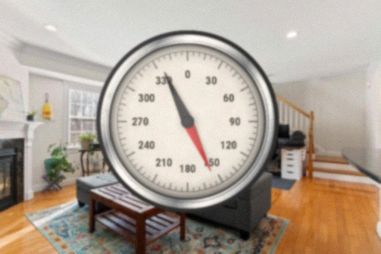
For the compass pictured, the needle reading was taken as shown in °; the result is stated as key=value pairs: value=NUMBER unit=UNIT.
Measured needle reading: value=155 unit=°
